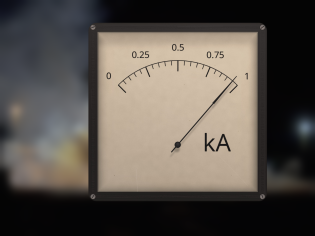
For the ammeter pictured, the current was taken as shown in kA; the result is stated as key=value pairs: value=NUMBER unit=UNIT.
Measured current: value=0.95 unit=kA
